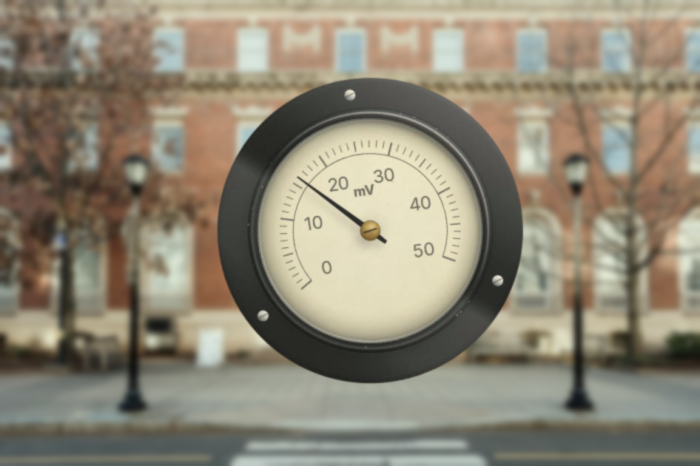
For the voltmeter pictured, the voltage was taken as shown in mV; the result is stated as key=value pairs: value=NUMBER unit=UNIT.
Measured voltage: value=16 unit=mV
